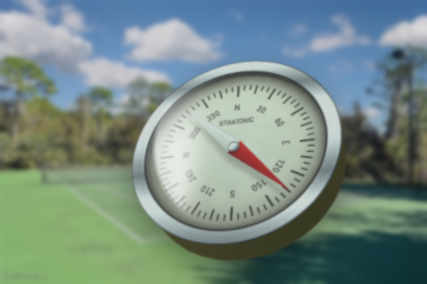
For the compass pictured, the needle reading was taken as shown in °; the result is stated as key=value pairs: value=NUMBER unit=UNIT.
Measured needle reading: value=135 unit=°
